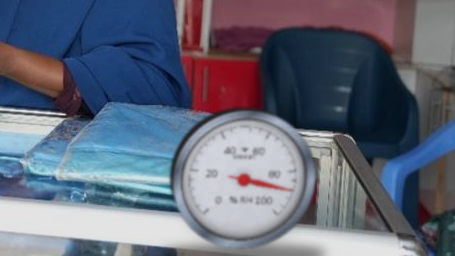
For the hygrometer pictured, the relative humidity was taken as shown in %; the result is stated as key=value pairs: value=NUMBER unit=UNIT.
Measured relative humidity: value=88 unit=%
